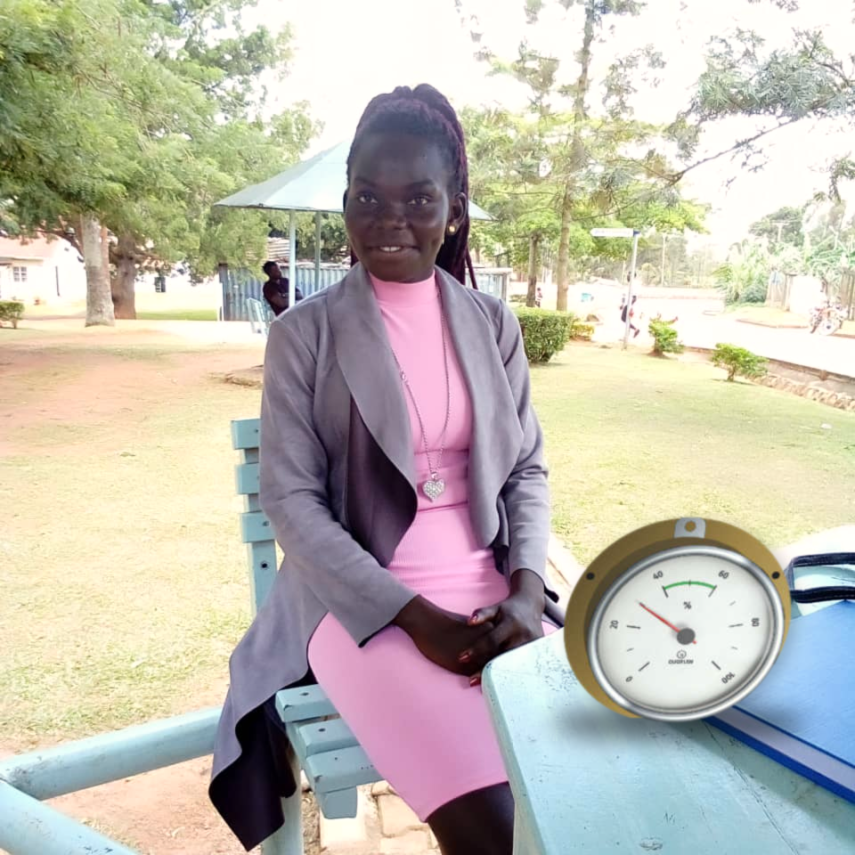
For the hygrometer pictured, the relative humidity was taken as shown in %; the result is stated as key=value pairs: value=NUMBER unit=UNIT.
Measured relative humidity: value=30 unit=%
